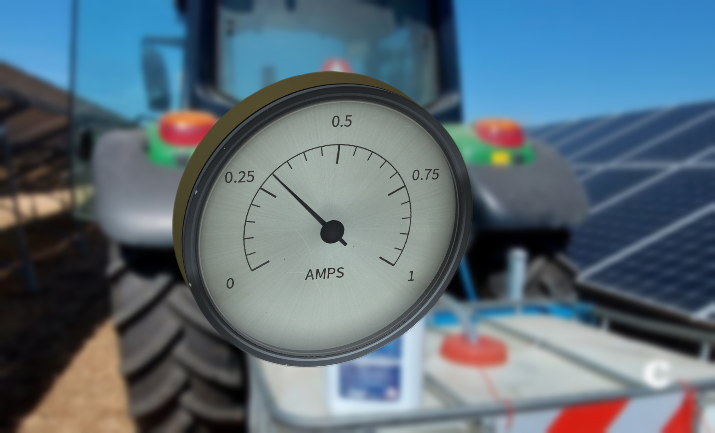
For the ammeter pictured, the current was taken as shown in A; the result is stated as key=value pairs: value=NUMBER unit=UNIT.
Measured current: value=0.3 unit=A
